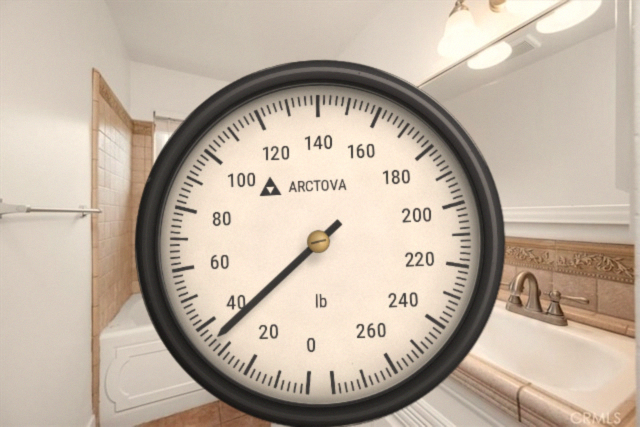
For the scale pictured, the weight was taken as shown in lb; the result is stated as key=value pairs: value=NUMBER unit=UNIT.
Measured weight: value=34 unit=lb
